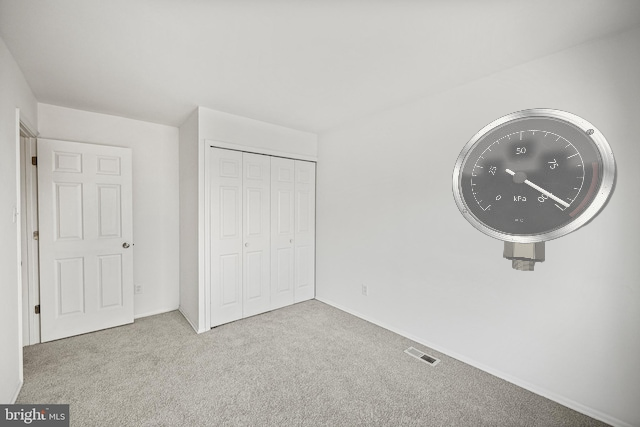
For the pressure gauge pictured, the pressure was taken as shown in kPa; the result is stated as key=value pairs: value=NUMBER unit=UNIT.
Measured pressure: value=97.5 unit=kPa
